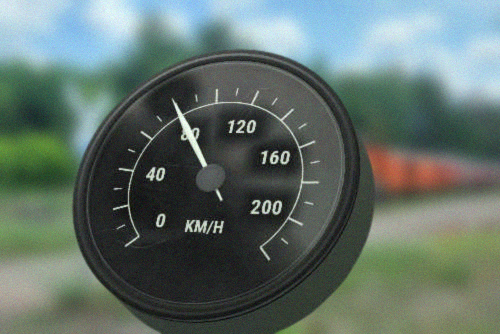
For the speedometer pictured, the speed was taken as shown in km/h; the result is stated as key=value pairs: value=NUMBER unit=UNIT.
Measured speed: value=80 unit=km/h
